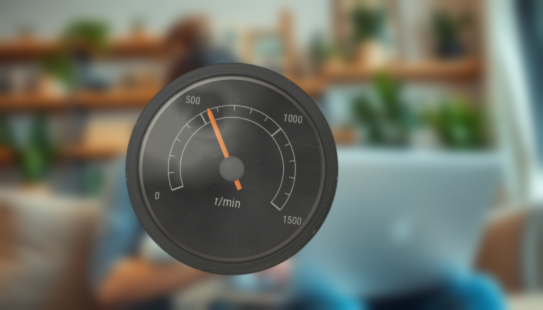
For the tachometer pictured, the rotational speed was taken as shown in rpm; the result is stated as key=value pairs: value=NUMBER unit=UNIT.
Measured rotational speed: value=550 unit=rpm
